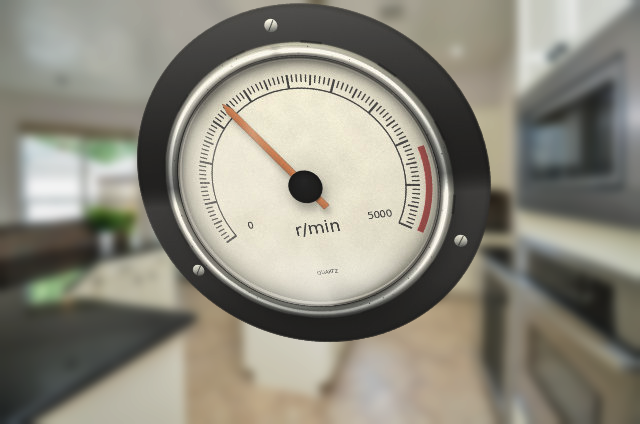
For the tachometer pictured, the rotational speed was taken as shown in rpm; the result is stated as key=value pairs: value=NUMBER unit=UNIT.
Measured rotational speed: value=1750 unit=rpm
